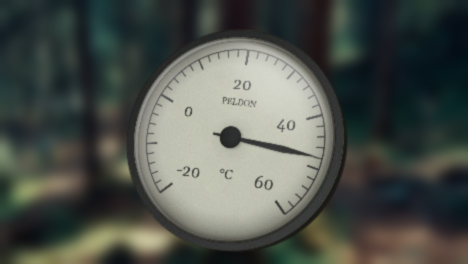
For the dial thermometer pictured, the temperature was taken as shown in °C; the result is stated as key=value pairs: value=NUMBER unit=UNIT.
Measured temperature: value=48 unit=°C
